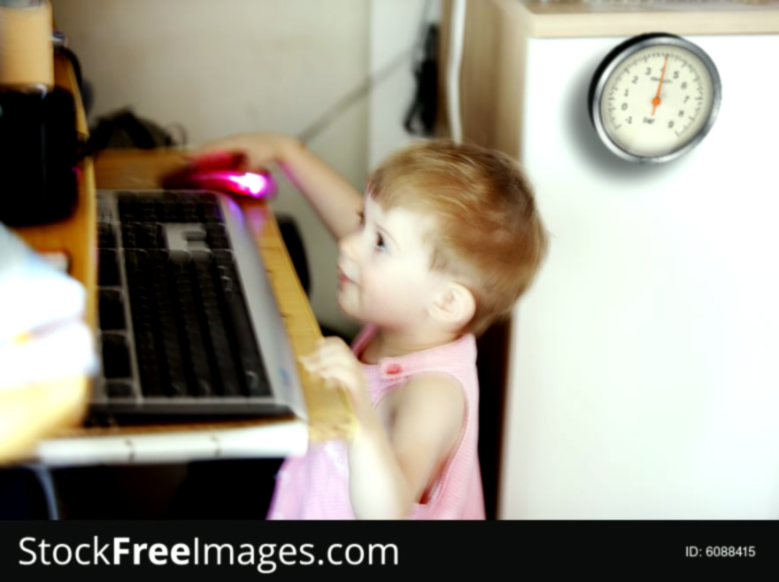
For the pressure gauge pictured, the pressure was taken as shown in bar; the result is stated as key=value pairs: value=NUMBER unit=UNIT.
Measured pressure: value=4 unit=bar
